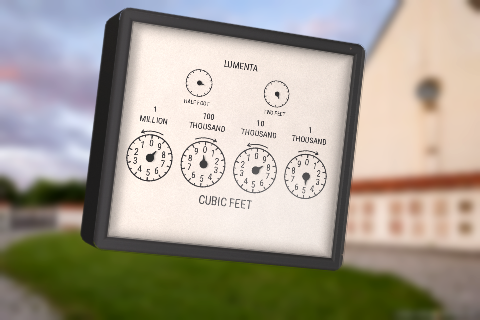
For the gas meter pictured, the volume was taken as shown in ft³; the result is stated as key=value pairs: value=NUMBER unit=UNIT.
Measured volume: value=898500 unit=ft³
